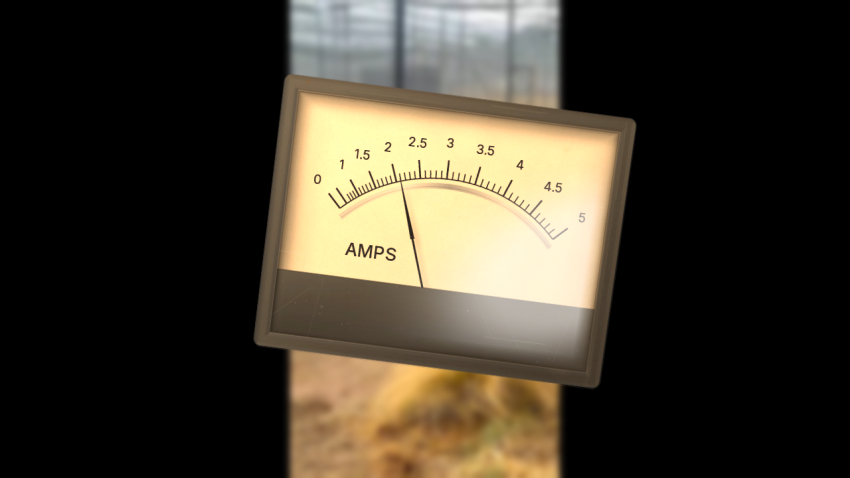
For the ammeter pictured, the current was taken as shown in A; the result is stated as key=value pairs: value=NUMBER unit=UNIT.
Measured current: value=2.1 unit=A
